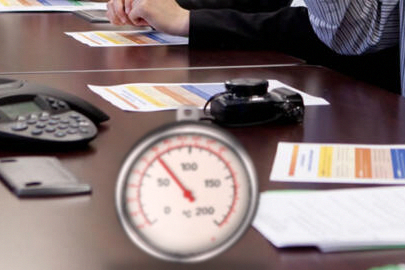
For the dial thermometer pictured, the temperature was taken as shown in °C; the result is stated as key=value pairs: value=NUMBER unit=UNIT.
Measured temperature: value=70 unit=°C
